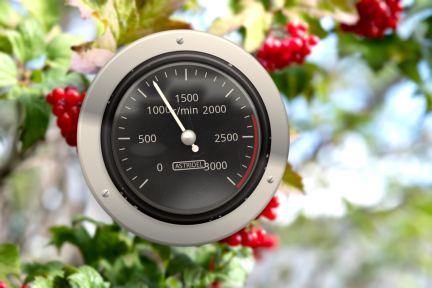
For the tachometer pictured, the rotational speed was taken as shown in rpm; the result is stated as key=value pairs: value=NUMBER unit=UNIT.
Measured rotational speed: value=1150 unit=rpm
